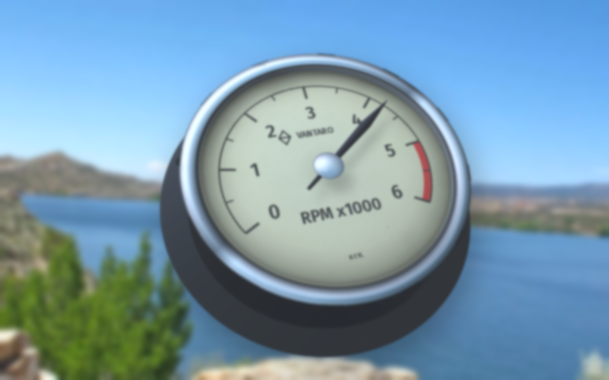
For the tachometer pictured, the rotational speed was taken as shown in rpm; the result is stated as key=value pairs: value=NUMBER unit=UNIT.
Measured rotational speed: value=4250 unit=rpm
